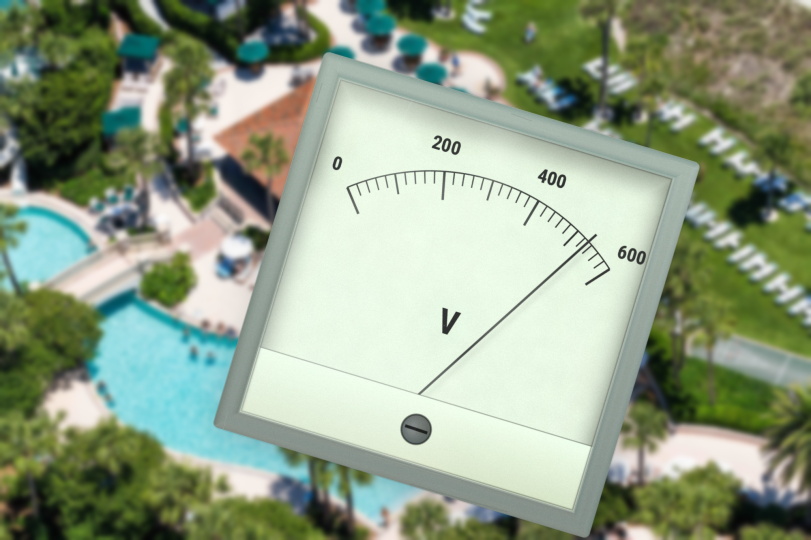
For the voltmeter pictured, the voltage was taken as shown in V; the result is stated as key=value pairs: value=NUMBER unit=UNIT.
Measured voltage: value=530 unit=V
